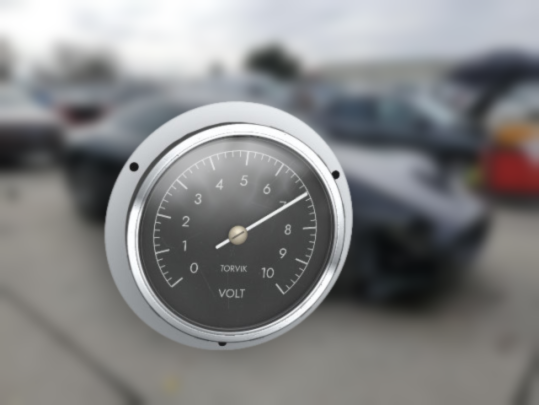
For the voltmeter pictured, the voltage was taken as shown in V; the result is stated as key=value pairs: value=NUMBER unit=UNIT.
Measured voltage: value=7 unit=V
